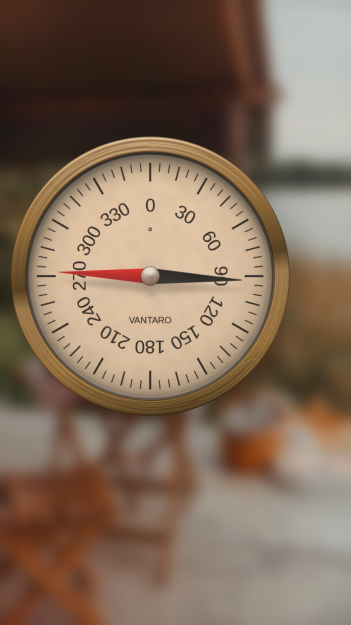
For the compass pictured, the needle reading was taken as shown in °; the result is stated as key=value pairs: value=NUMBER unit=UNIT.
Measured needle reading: value=272.5 unit=°
